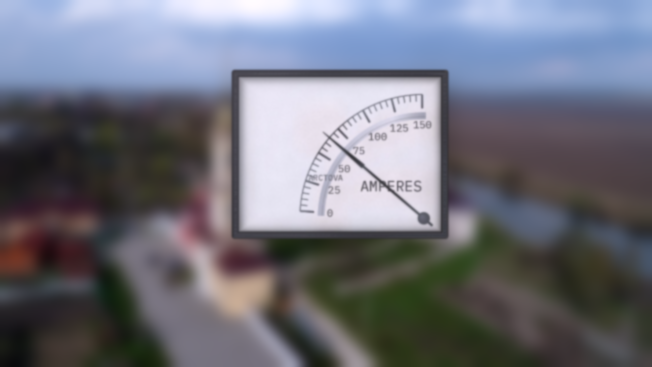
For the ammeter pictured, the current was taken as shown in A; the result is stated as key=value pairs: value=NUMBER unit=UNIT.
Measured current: value=65 unit=A
